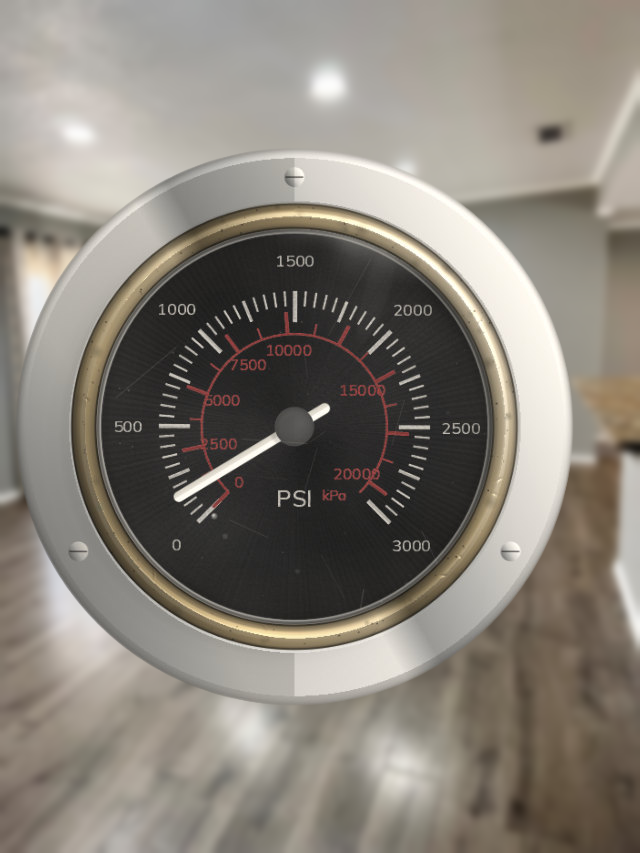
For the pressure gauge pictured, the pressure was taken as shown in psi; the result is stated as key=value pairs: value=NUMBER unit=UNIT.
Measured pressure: value=150 unit=psi
